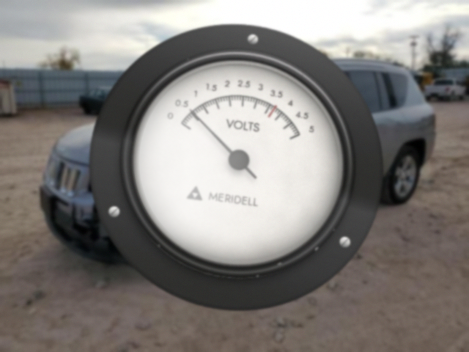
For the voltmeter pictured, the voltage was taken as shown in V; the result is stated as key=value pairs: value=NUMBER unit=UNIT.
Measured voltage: value=0.5 unit=V
